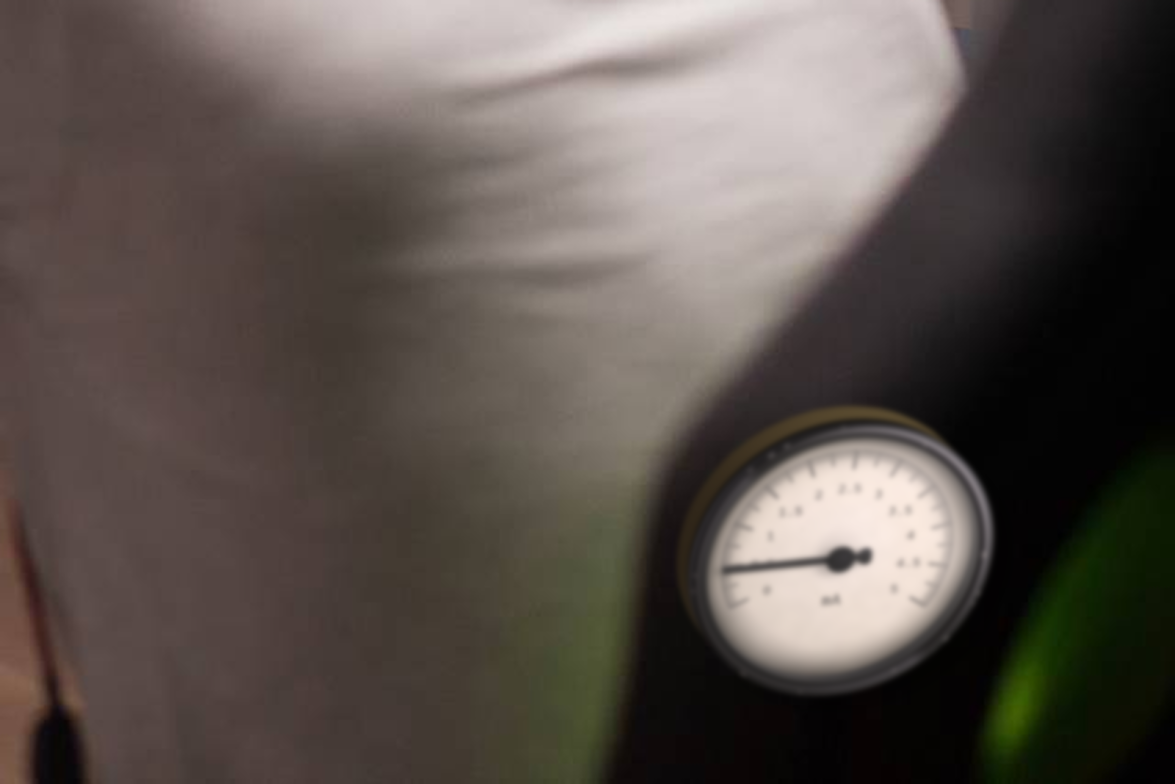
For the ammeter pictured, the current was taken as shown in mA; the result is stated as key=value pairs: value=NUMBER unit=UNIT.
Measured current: value=0.5 unit=mA
